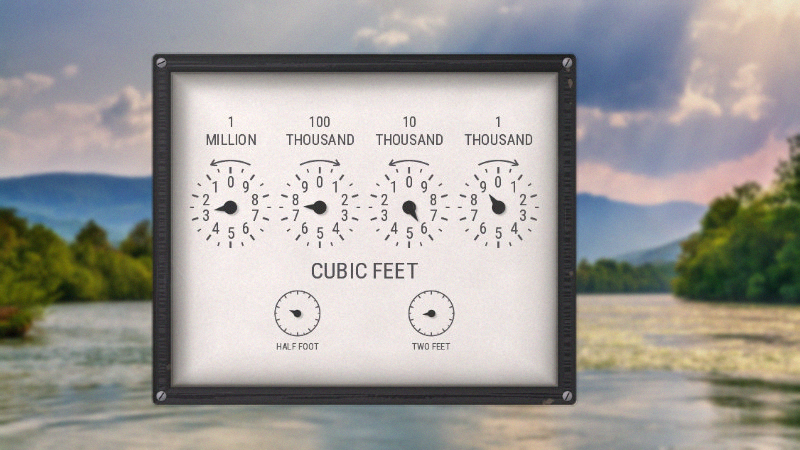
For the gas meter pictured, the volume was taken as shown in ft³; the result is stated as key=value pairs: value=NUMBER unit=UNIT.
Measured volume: value=275900 unit=ft³
